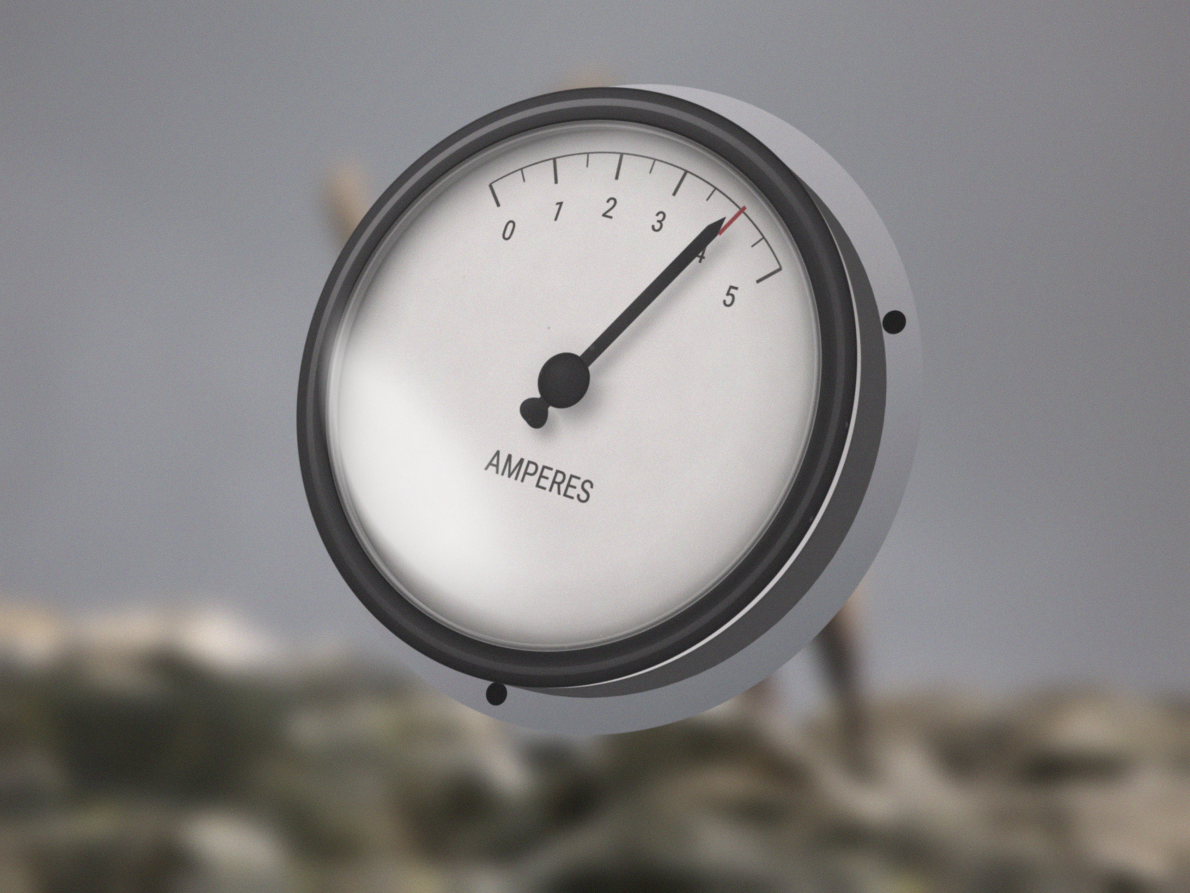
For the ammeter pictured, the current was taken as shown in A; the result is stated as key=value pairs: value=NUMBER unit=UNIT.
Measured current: value=4 unit=A
